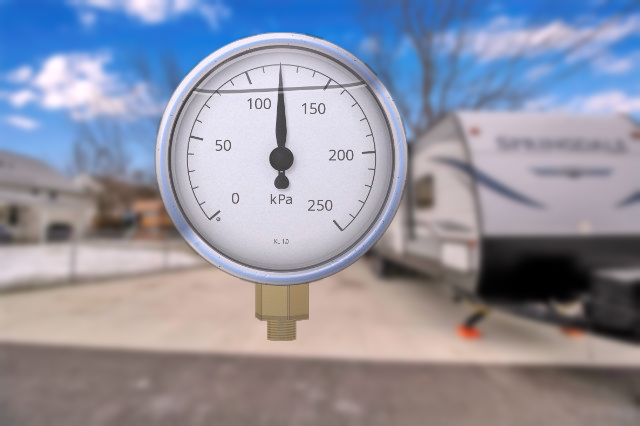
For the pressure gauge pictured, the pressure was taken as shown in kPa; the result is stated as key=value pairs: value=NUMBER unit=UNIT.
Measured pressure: value=120 unit=kPa
